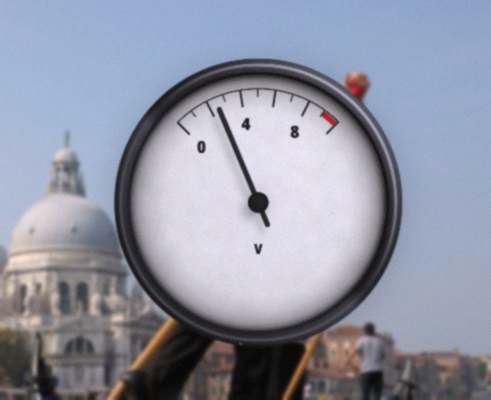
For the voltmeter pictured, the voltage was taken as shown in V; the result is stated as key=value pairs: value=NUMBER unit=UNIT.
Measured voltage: value=2.5 unit=V
